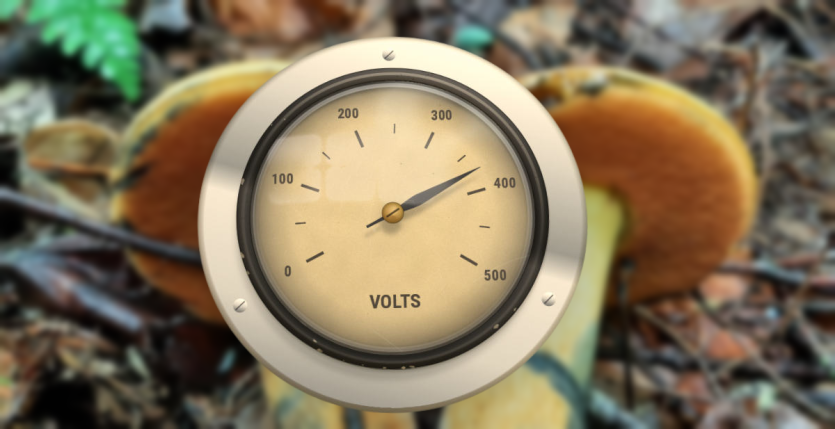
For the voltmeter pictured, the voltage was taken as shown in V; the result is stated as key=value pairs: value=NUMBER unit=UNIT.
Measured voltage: value=375 unit=V
